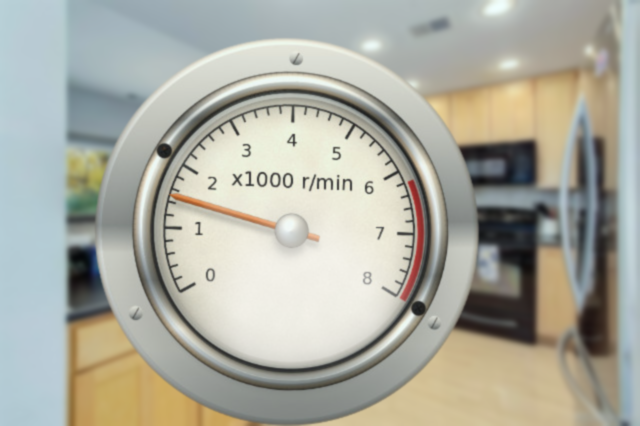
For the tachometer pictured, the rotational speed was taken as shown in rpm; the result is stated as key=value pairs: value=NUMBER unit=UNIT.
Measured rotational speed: value=1500 unit=rpm
